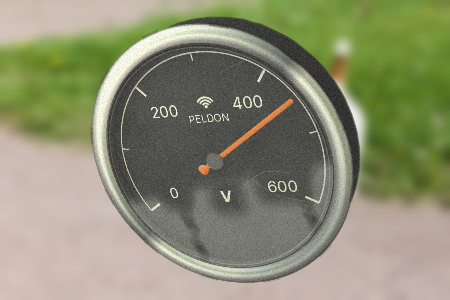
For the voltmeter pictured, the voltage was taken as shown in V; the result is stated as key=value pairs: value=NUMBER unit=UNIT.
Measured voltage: value=450 unit=V
